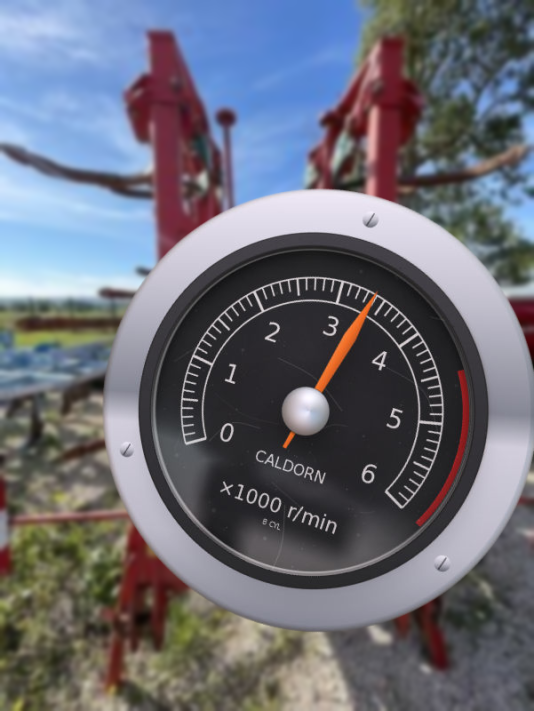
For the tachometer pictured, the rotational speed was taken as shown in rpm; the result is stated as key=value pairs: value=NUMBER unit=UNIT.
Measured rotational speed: value=3400 unit=rpm
